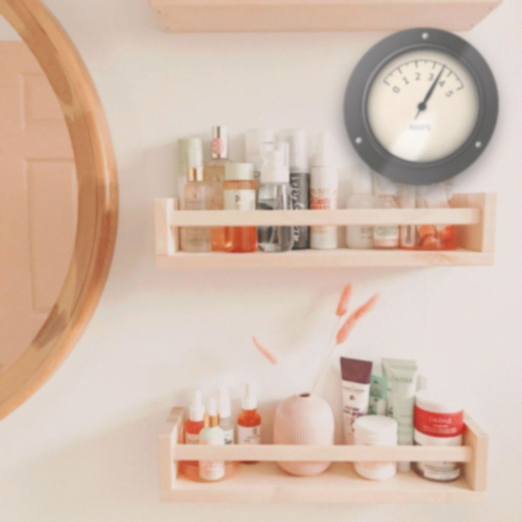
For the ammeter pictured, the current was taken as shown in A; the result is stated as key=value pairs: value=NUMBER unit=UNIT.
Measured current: value=3.5 unit=A
